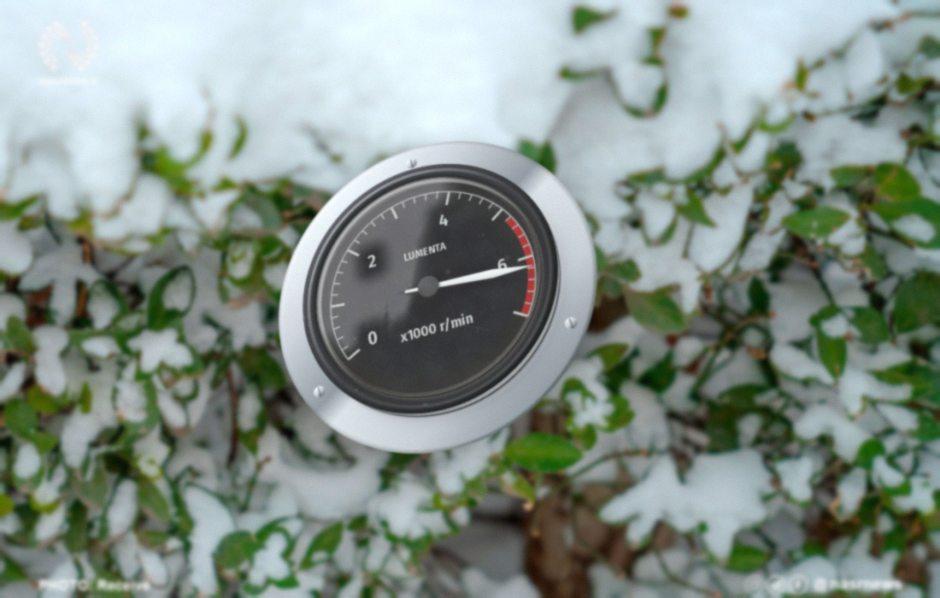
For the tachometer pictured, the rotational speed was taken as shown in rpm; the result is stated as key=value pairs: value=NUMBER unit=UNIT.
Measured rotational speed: value=6200 unit=rpm
